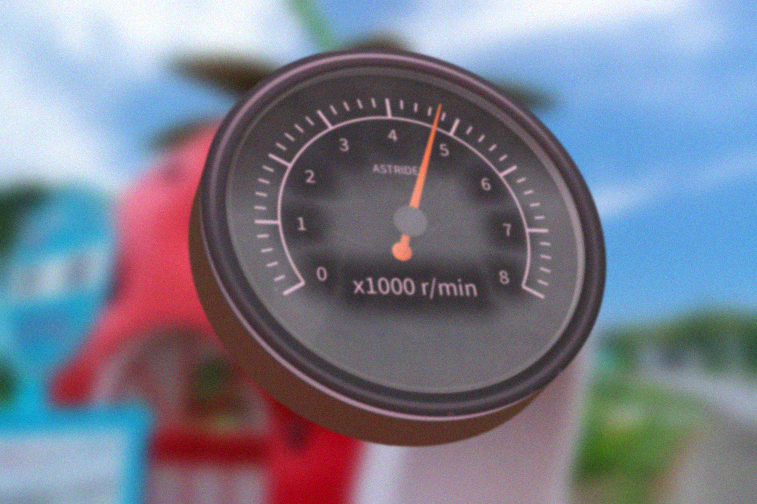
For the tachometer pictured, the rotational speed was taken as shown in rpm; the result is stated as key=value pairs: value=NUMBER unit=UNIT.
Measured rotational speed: value=4700 unit=rpm
